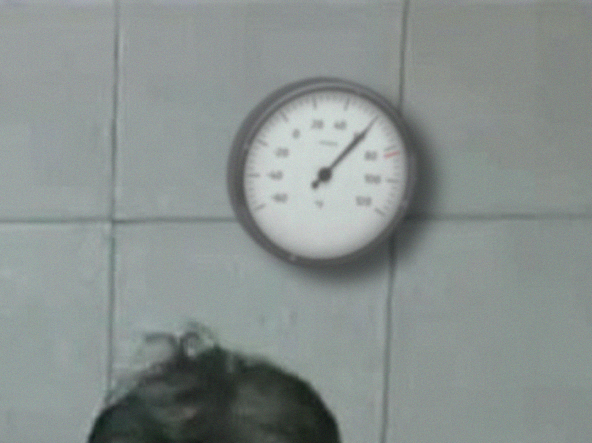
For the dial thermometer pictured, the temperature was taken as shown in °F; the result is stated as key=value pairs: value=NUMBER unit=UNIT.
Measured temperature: value=60 unit=°F
